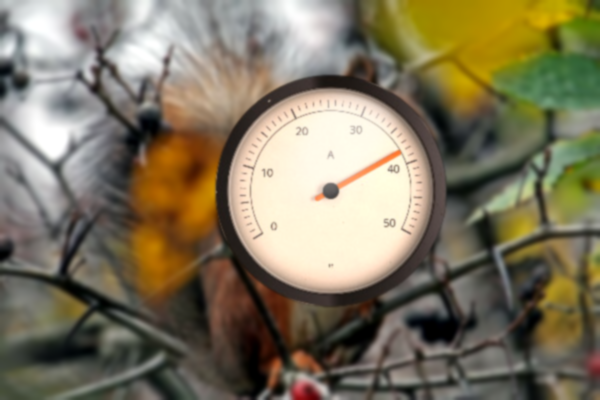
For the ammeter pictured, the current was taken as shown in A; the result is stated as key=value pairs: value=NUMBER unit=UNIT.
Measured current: value=38 unit=A
